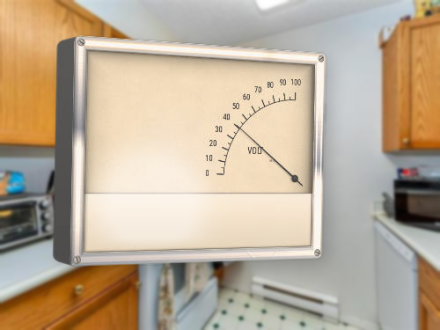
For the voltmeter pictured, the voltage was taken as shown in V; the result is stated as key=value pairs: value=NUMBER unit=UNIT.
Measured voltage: value=40 unit=V
